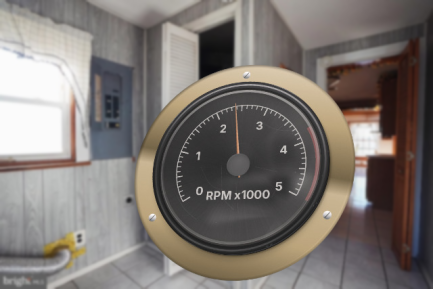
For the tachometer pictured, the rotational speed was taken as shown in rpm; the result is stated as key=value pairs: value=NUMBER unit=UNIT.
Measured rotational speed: value=2400 unit=rpm
